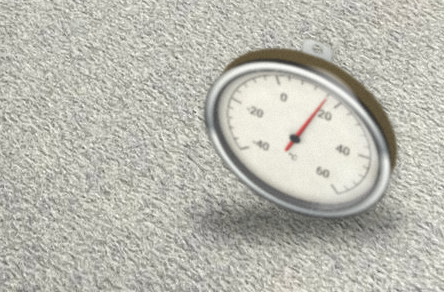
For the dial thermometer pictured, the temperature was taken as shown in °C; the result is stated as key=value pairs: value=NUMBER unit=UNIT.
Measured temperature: value=16 unit=°C
